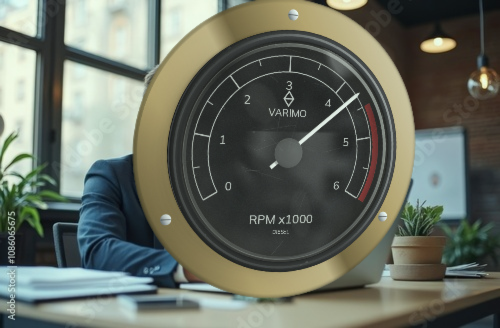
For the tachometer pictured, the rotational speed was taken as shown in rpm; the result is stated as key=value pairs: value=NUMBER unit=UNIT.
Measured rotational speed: value=4250 unit=rpm
